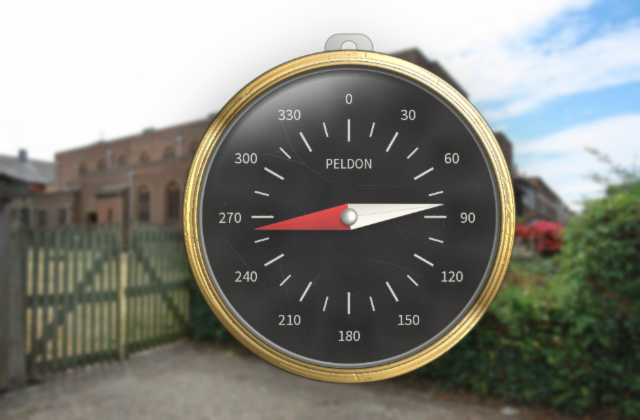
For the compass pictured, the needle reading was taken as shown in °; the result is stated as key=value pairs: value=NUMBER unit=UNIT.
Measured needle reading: value=262.5 unit=°
